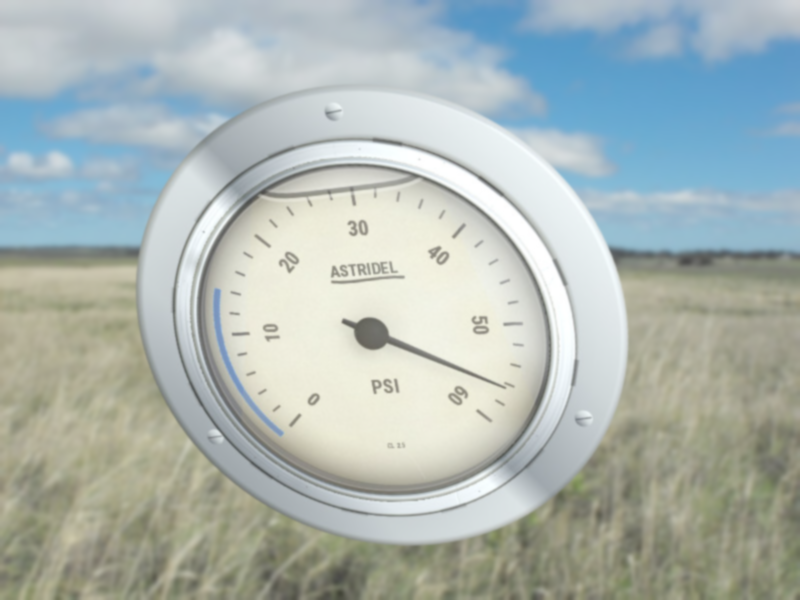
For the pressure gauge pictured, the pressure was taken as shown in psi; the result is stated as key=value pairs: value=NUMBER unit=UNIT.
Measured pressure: value=56 unit=psi
